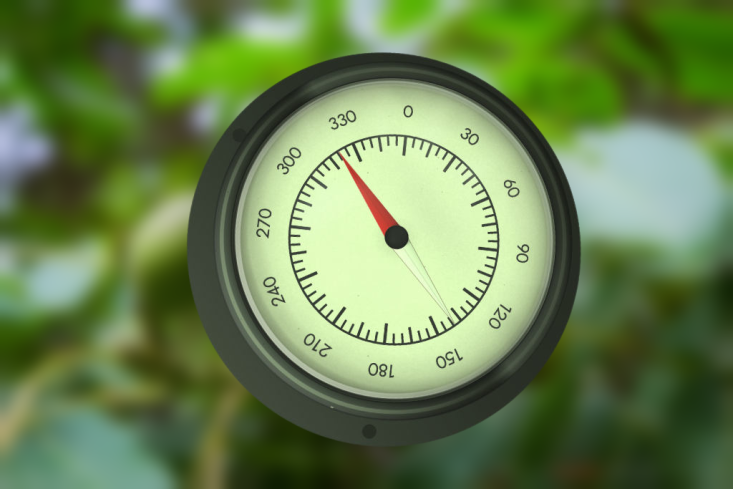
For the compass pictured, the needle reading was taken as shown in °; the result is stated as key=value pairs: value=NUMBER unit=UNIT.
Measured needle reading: value=320 unit=°
